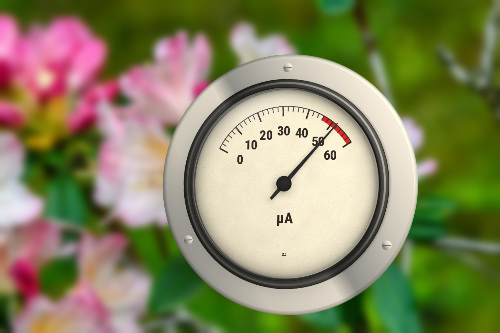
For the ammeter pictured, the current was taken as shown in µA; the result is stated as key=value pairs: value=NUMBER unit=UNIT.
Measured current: value=52 unit=µA
